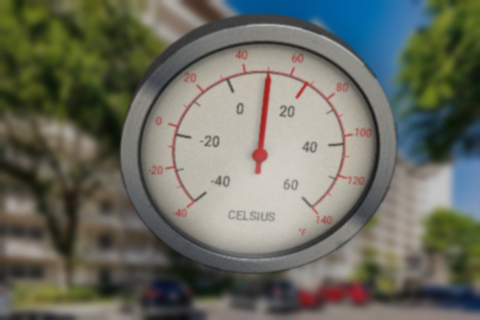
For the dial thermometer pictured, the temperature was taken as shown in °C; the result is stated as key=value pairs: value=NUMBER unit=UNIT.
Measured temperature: value=10 unit=°C
